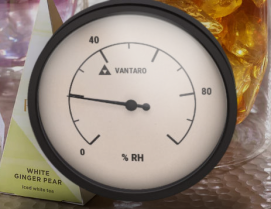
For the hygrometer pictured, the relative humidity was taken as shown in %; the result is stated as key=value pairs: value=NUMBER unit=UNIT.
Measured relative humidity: value=20 unit=%
